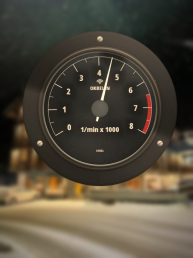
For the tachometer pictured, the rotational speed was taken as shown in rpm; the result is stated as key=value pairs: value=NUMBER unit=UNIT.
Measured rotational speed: value=4500 unit=rpm
